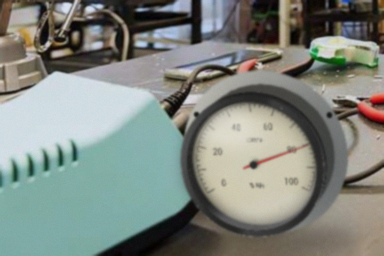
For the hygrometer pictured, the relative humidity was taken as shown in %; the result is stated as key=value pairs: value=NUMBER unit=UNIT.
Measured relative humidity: value=80 unit=%
